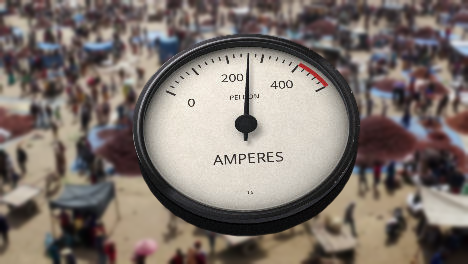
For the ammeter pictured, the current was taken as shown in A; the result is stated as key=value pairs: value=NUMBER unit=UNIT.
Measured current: value=260 unit=A
